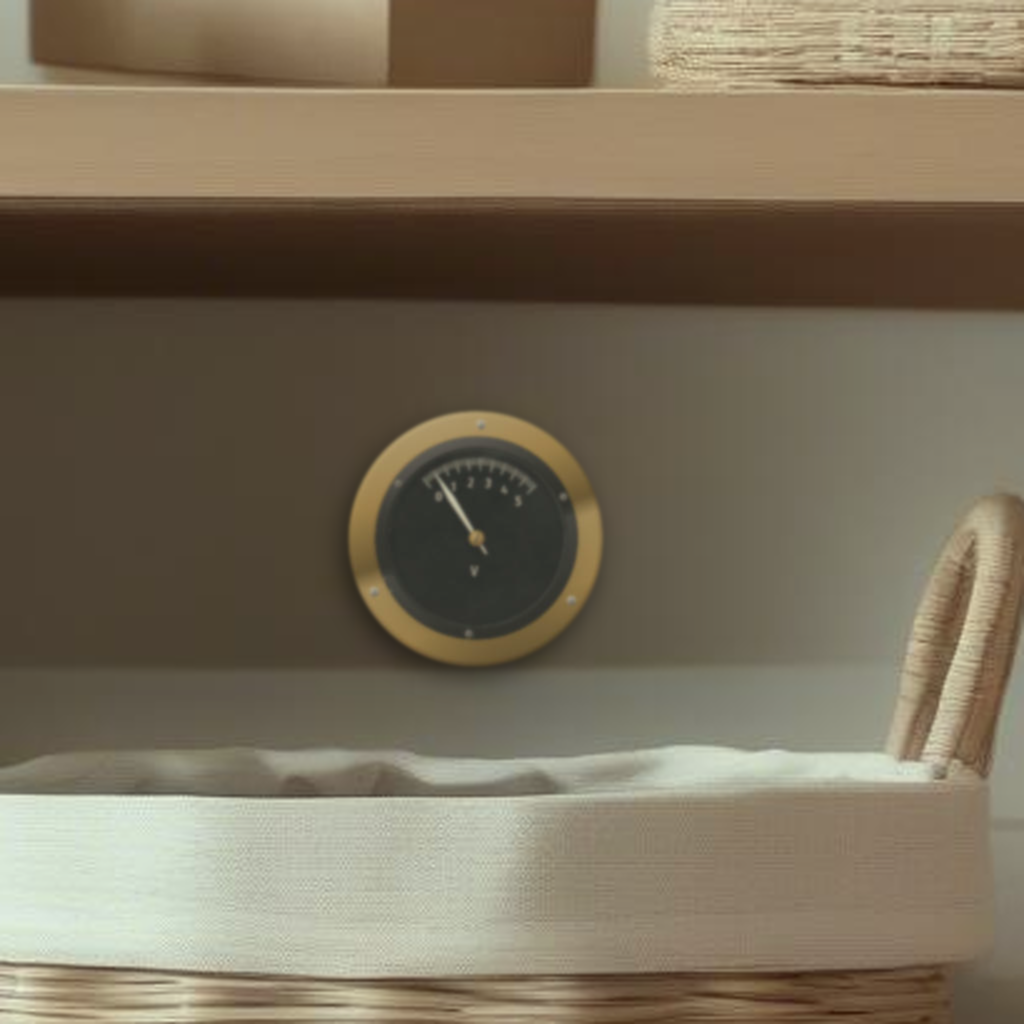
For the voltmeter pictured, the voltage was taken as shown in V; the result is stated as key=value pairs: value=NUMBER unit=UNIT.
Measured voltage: value=0.5 unit=V
